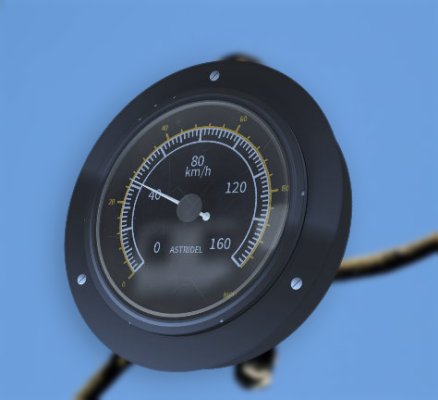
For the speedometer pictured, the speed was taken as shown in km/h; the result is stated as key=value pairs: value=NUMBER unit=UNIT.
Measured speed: value=42 unit=km/h
